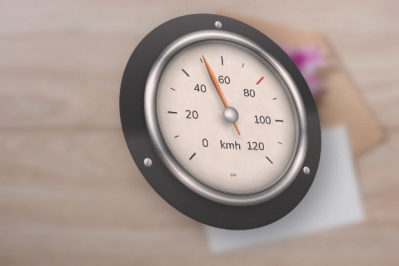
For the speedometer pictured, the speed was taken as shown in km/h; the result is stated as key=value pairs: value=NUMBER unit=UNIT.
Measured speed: value=50 unit=km/h
